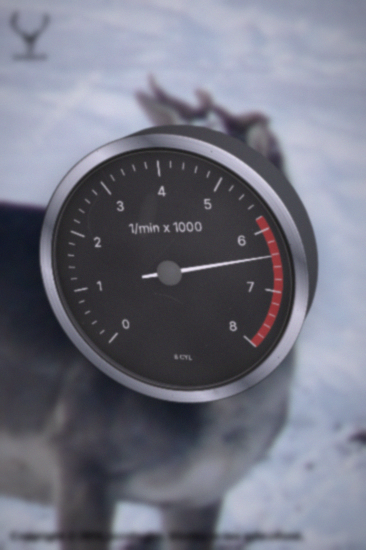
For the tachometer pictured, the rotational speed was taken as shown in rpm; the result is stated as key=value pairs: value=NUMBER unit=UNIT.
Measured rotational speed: value=6400 unit=rpm
